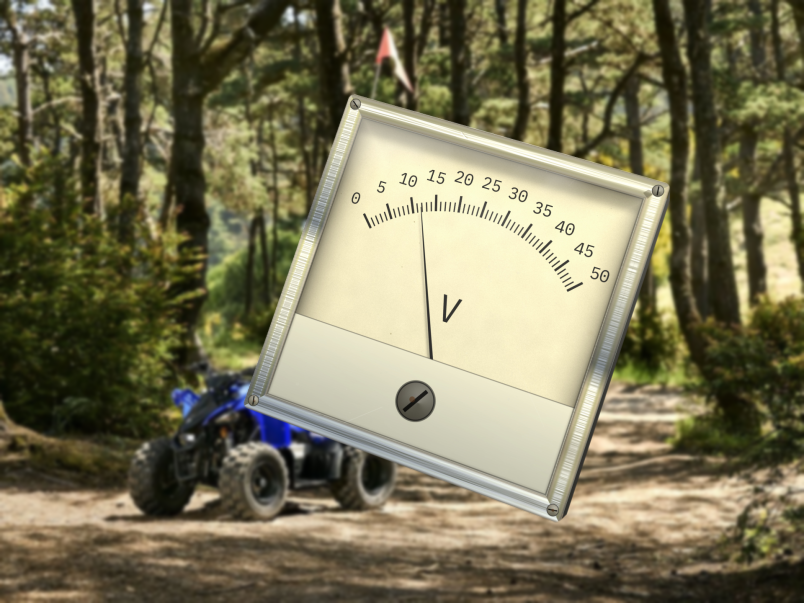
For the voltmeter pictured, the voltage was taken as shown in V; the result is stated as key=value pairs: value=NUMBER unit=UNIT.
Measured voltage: value=12 unit=V
